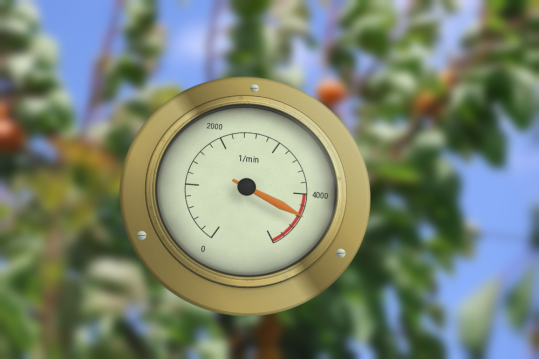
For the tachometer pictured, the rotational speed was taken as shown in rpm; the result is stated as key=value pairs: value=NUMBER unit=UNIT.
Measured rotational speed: value=4400 unit=rpm
